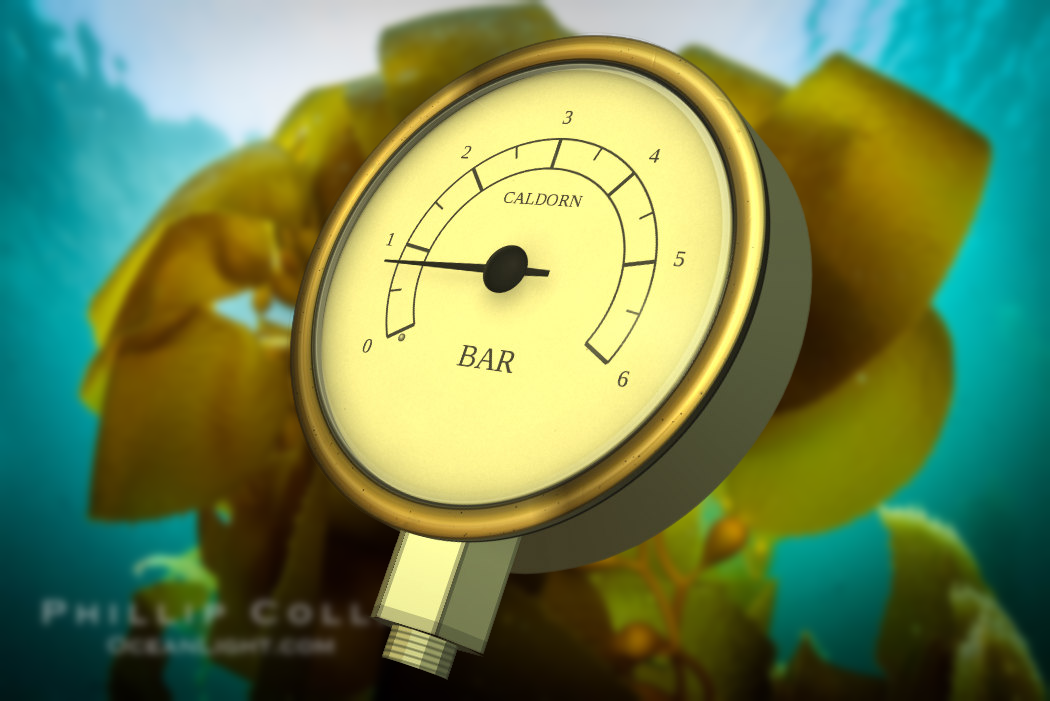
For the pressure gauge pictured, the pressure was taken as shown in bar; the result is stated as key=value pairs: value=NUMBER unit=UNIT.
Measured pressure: value=0.75 unit=bar
